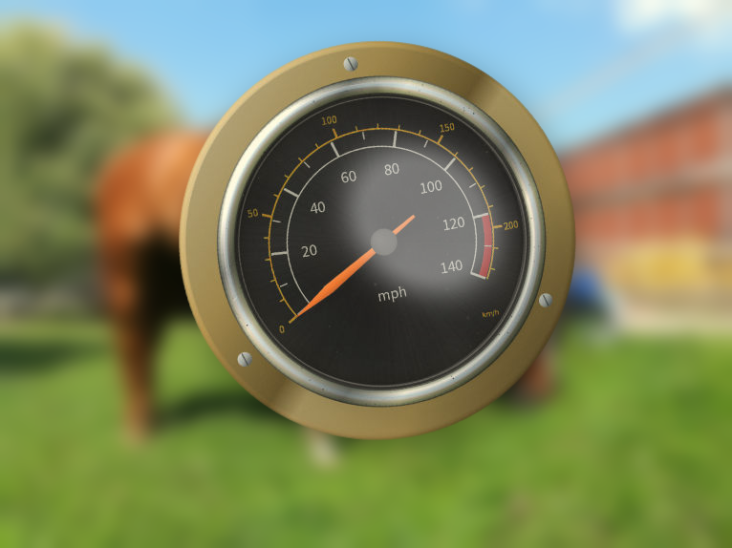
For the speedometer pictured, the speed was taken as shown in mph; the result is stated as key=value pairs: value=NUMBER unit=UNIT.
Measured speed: value=0 unit=mph
